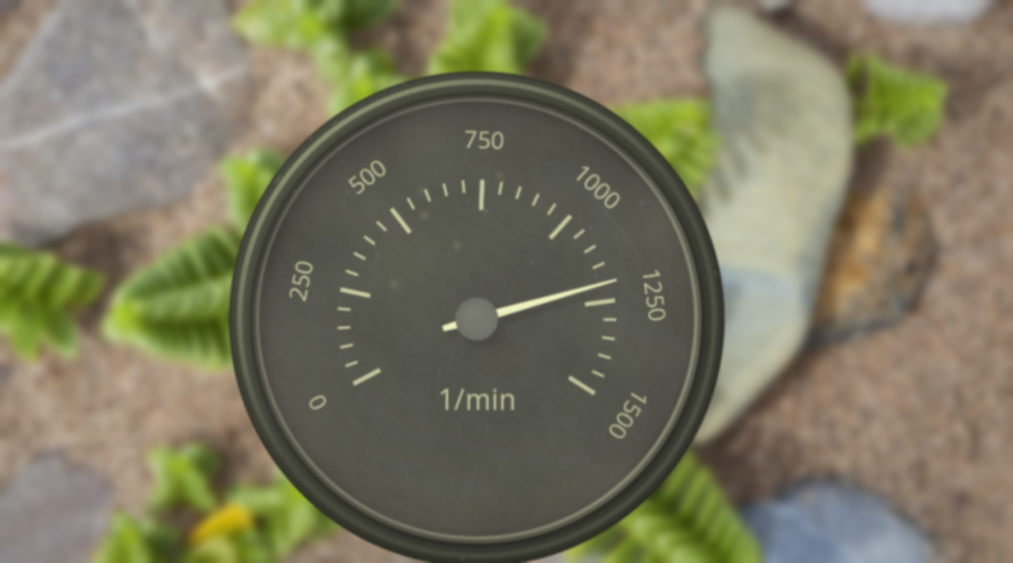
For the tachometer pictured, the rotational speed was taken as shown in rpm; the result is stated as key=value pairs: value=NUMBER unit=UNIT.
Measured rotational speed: value=1200 unit=rpm
